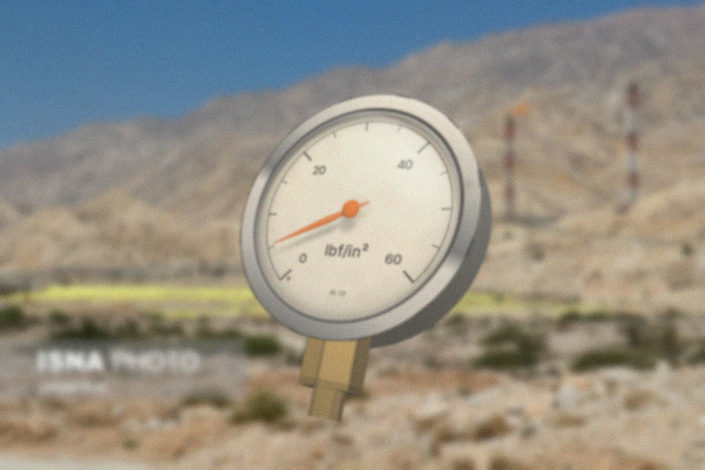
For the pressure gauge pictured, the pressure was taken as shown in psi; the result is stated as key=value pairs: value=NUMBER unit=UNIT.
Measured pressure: value=5 unit=psi
